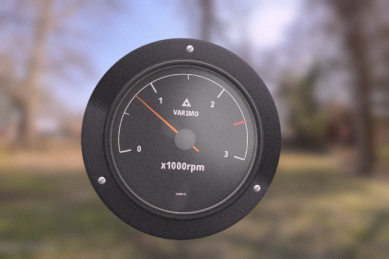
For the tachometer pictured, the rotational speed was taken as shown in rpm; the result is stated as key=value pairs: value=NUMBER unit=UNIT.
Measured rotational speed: value=750 unit=rpm
